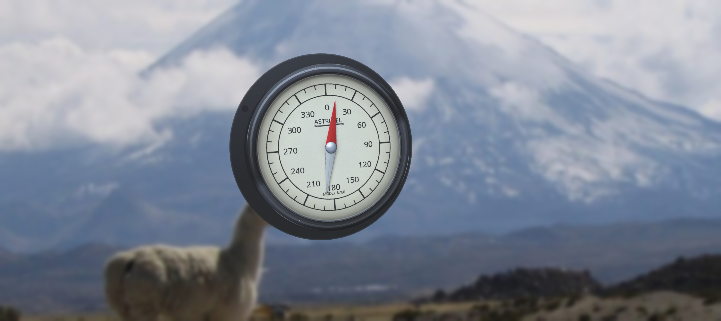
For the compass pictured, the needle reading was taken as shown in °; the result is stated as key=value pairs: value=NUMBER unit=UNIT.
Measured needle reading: value=10 unit=°
